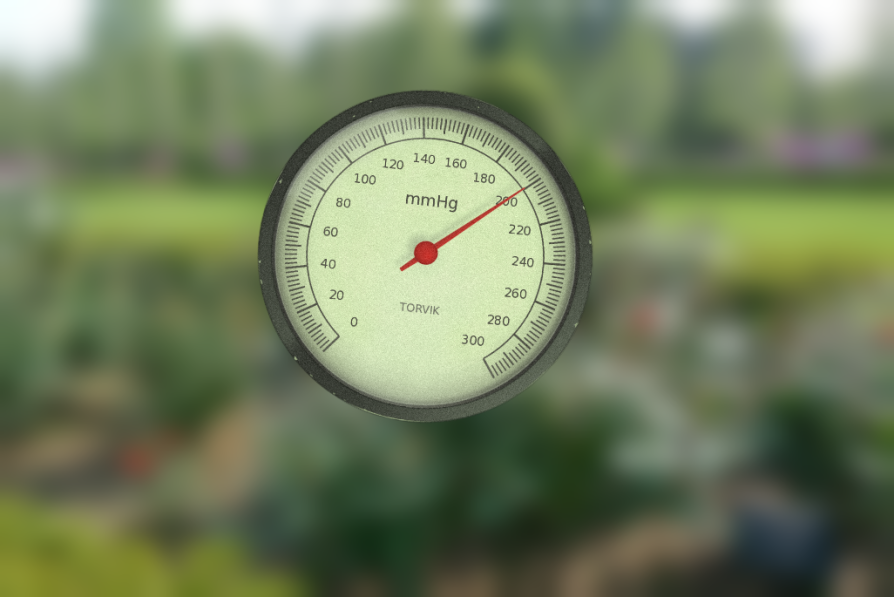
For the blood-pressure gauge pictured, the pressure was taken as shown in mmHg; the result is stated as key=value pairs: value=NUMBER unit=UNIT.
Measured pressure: value=200 unit=mmHg
